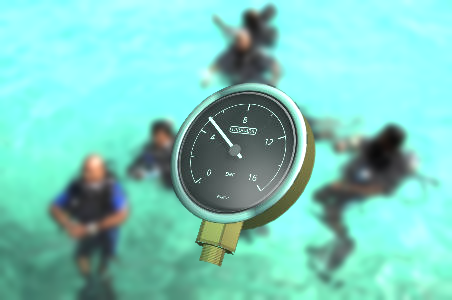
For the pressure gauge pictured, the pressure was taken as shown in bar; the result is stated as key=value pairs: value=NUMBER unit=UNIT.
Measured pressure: value=5 unit=bar
